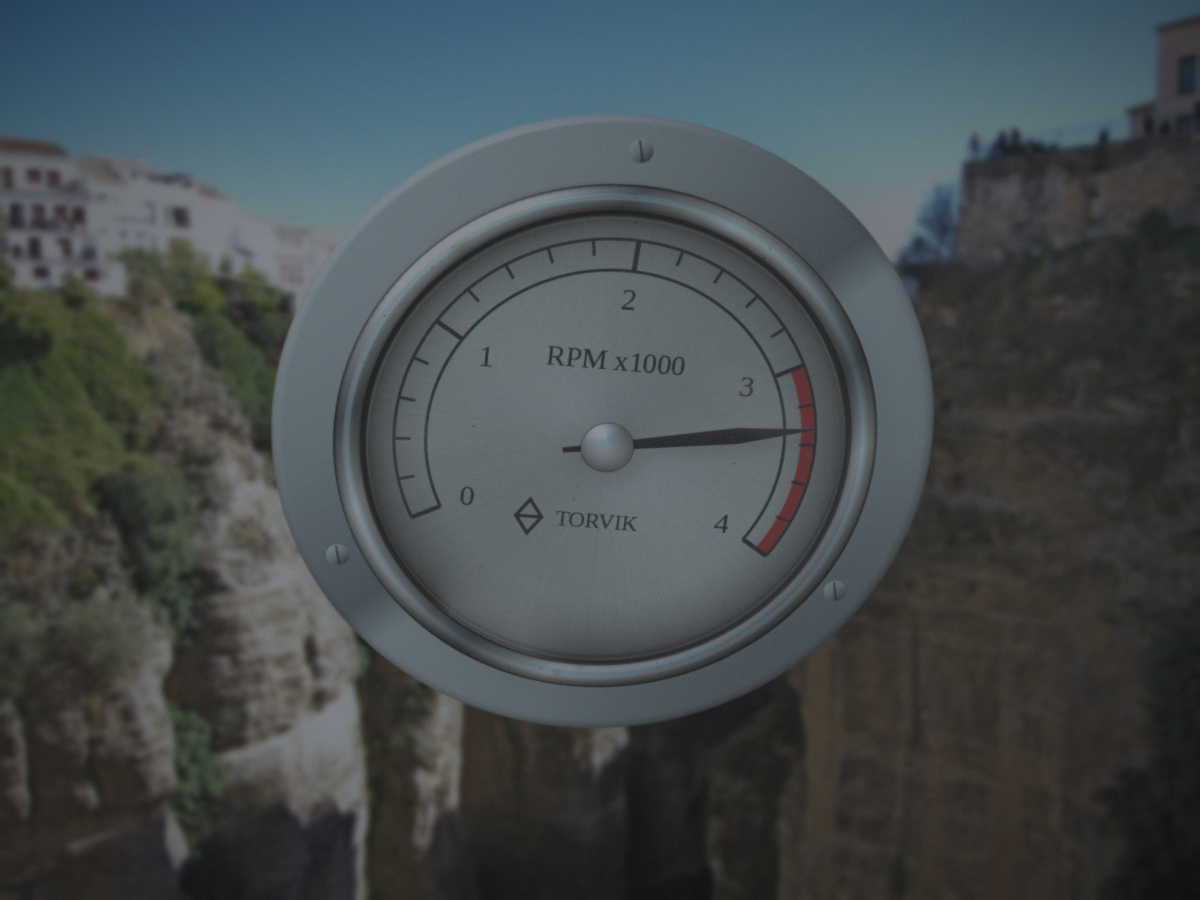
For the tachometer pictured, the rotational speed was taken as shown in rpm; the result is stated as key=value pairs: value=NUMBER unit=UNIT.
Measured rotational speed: value=3300 unit=rpm
